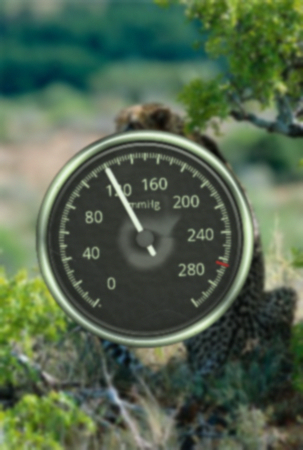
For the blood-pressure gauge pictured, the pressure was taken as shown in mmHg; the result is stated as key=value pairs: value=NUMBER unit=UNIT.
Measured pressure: value=120 unit=mmHg
